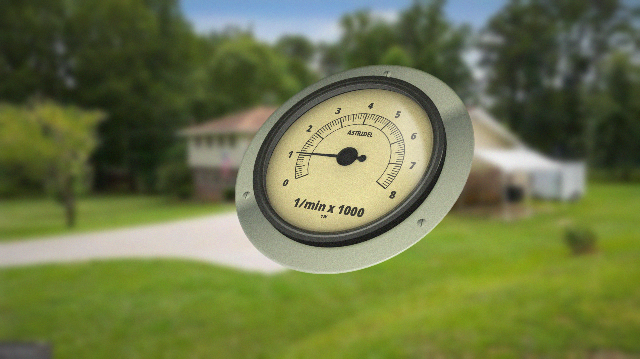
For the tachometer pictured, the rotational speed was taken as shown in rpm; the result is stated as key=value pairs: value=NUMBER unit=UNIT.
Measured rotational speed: value=1000 unit=rpm
